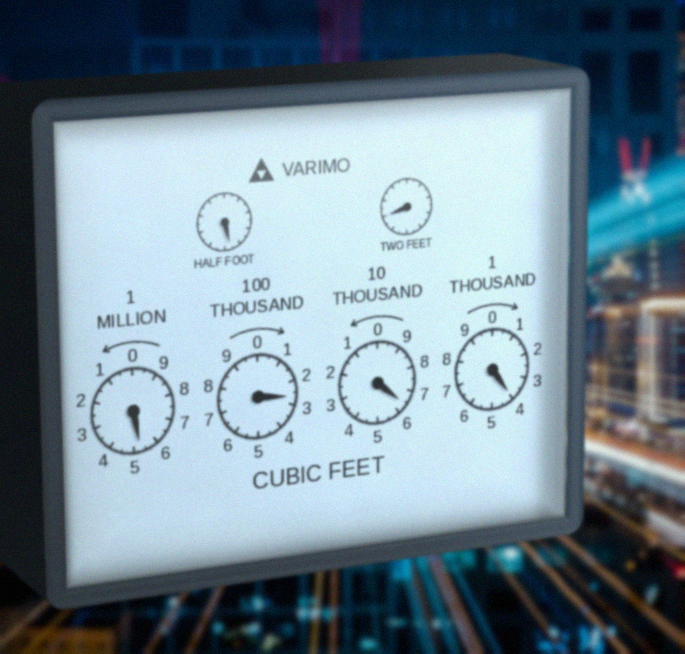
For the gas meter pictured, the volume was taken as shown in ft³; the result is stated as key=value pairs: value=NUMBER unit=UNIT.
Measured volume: value=526400 unit=ft³
